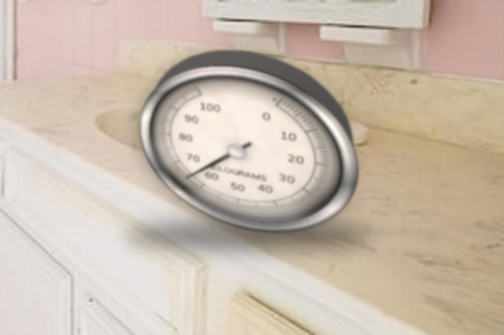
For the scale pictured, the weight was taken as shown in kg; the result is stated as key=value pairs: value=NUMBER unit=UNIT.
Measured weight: value=65 unit=kg
